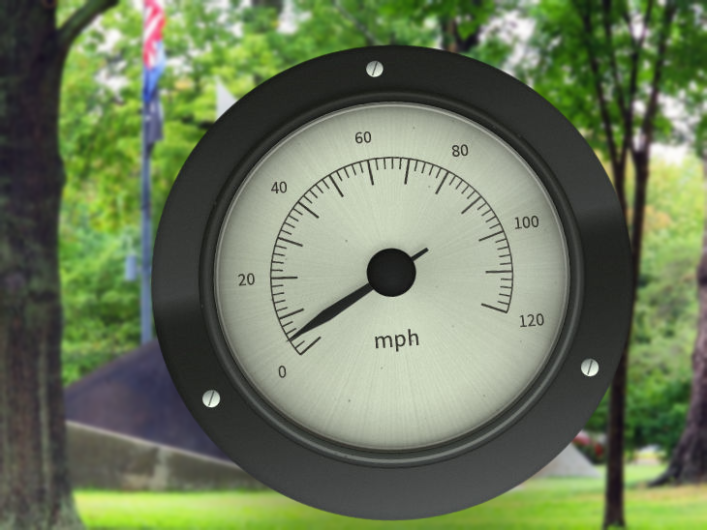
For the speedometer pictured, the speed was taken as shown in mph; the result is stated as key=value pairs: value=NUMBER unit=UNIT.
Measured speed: value=4 unit=mph
